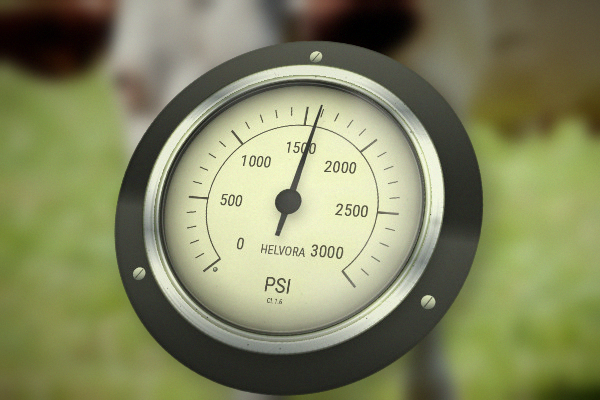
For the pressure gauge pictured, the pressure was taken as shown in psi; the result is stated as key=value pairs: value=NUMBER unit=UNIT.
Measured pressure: value=1600 unit=psi
